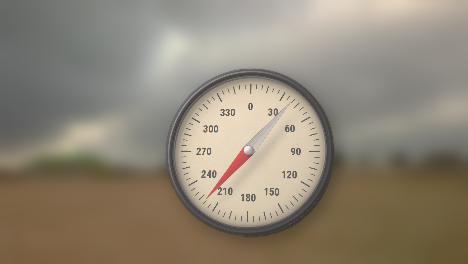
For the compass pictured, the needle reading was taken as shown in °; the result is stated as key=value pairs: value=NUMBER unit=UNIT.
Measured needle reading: value=220 unit=°
